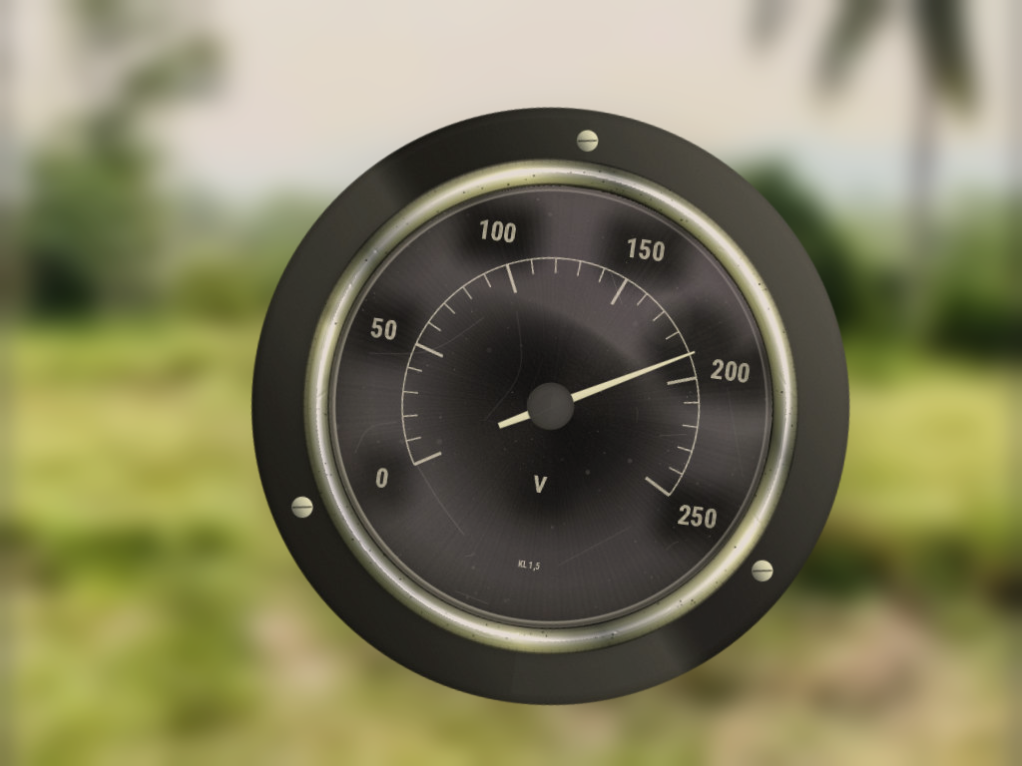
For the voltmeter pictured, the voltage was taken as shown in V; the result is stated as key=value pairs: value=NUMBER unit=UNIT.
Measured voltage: value=190 unit=V
